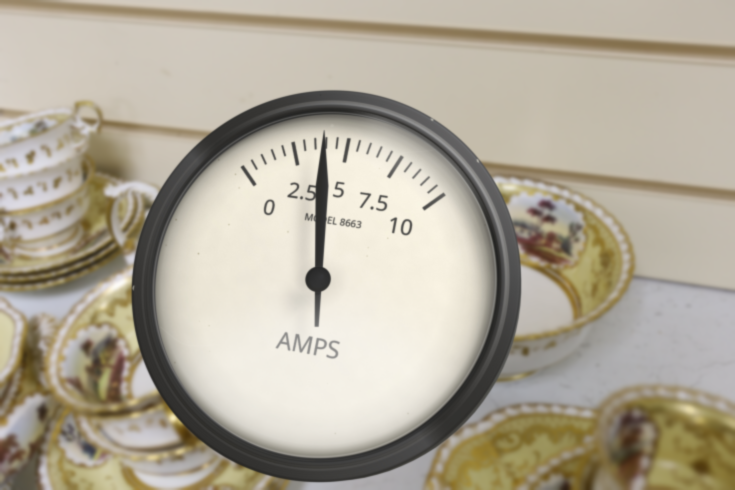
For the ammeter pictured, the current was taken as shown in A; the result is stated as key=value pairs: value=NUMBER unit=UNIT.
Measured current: value=4 unit=A
